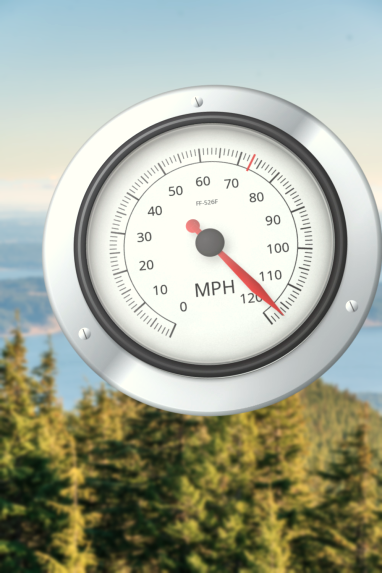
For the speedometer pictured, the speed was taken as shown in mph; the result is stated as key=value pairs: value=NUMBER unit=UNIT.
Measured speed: value=117 unit=mph
